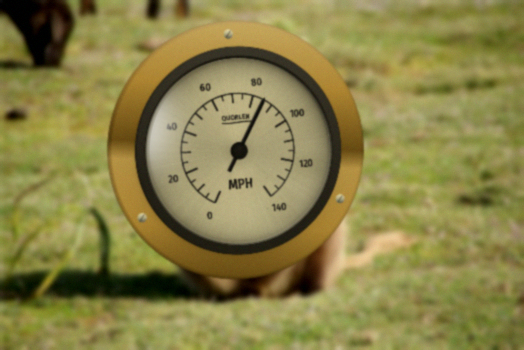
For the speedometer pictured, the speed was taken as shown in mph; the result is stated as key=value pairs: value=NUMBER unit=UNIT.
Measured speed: value=85 unit=mph
